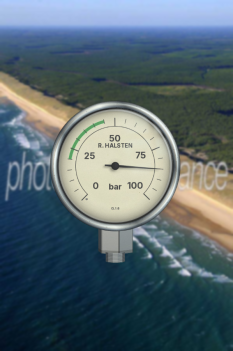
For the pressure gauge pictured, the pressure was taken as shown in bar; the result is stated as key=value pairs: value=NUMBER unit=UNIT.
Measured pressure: value=85 unit=bar
